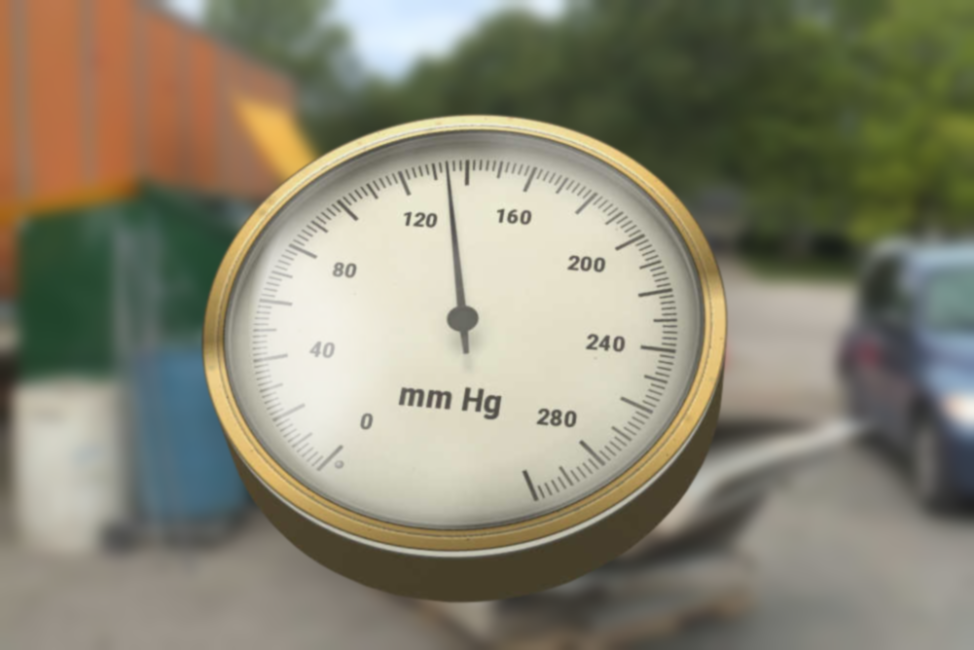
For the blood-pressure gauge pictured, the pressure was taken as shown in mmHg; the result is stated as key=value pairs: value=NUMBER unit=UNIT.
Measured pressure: value=134 unit=mmHg
